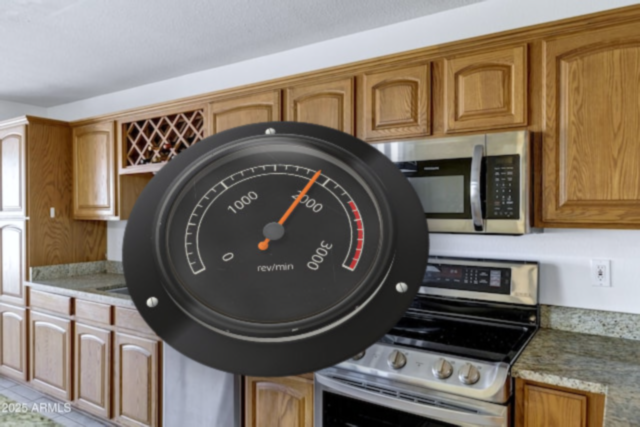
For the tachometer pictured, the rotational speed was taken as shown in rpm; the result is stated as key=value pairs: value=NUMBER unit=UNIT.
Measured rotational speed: value=1900 unit=rpm
